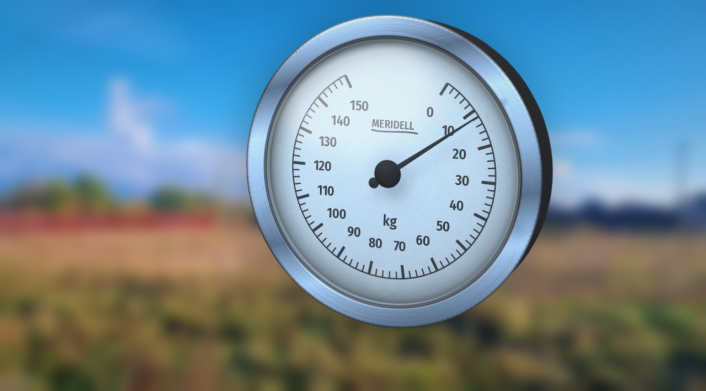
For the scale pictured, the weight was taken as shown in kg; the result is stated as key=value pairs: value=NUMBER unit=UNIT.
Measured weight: value=12 unit=kg
